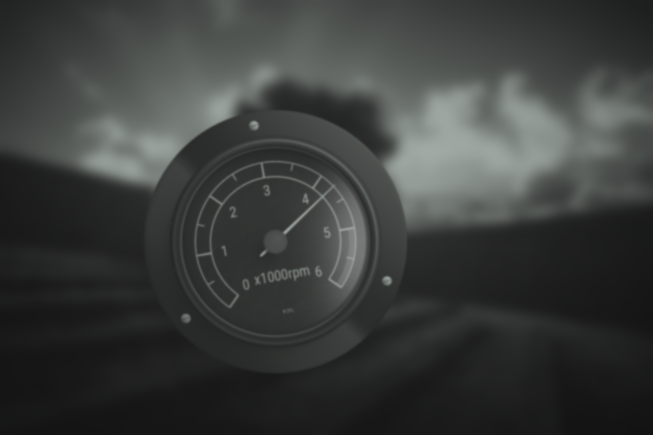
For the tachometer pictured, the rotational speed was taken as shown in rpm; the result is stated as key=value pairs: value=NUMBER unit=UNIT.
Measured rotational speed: value=4250 unit=rpm
